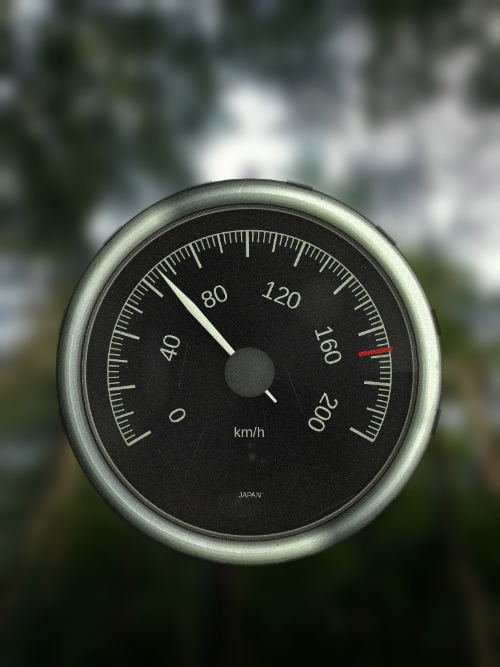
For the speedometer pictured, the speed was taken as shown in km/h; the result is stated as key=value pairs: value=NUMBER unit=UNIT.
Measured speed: value=66 unit=km/h
